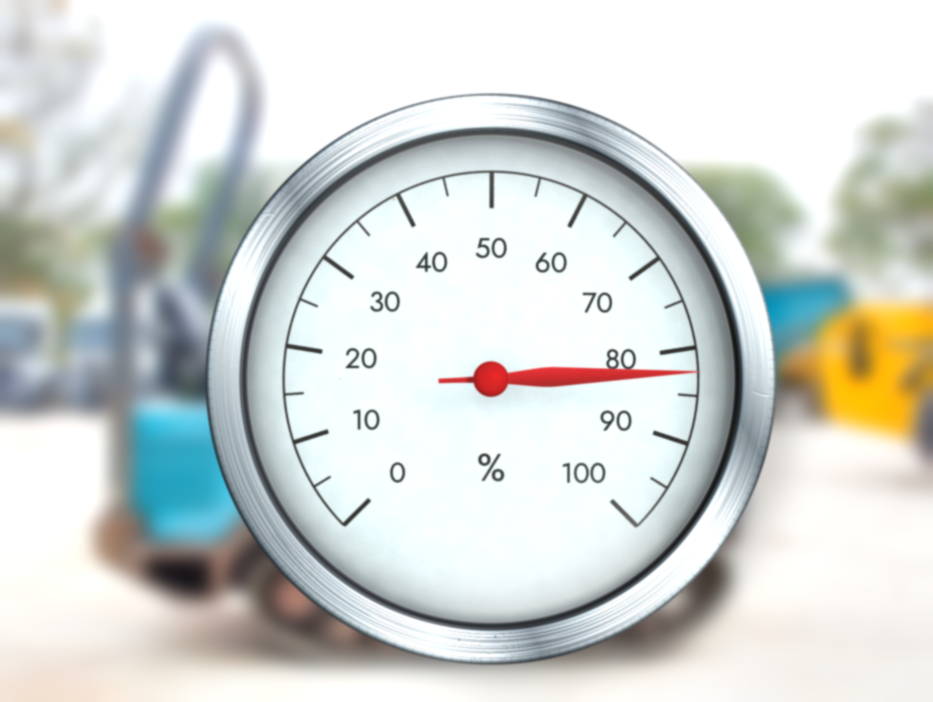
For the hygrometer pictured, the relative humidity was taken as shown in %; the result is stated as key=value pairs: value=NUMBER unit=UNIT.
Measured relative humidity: value=82.5 unit=%
